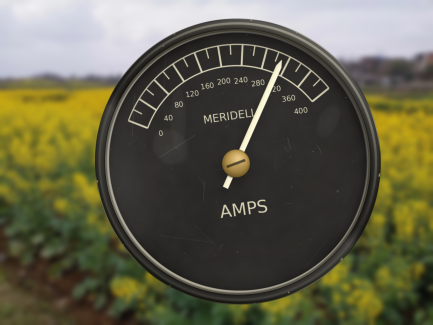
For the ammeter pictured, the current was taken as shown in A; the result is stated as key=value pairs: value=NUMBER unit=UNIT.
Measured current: value=310 unit=A
